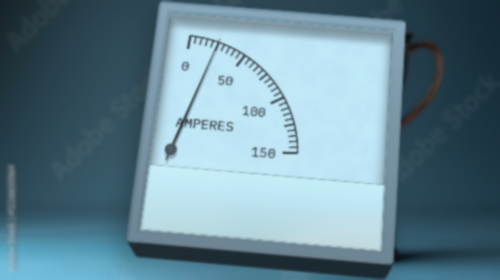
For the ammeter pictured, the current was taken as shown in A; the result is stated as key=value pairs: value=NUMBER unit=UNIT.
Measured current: value=25 unit=A
